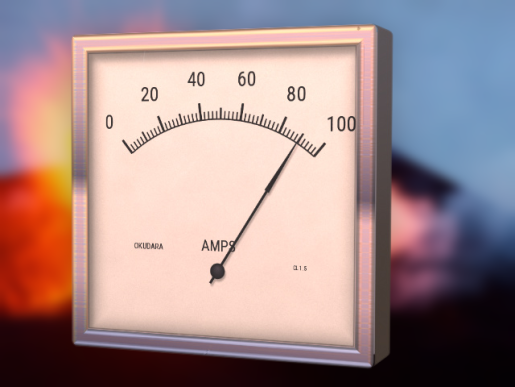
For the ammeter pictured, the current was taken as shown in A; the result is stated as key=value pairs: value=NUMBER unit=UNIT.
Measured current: value=90 unit=A
